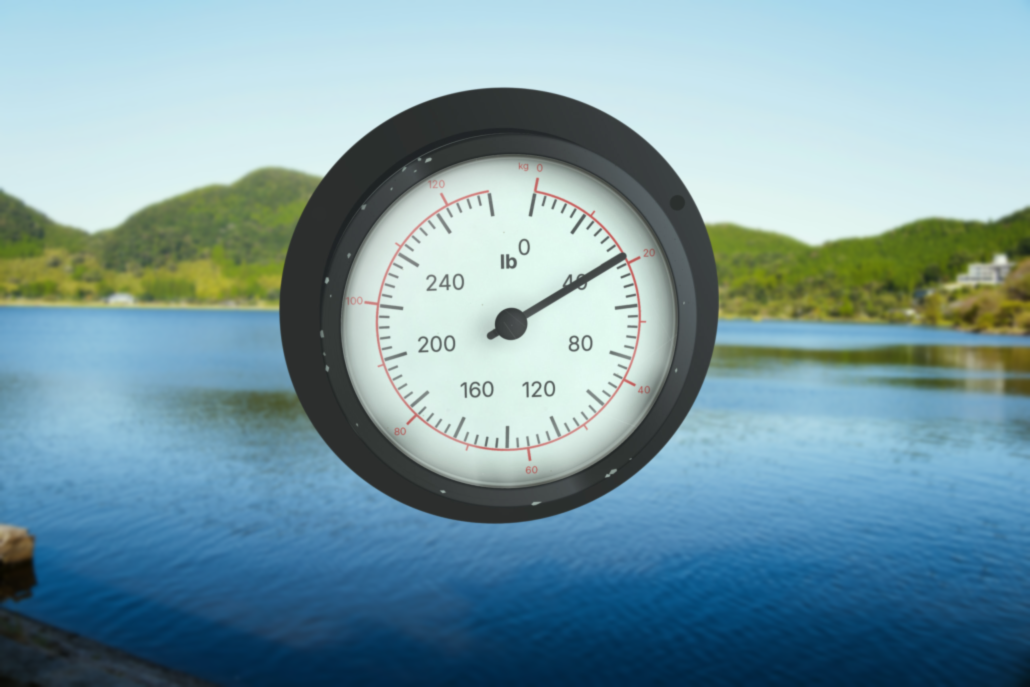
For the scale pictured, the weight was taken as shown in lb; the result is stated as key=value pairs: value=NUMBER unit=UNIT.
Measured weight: value=40 unit=lb
